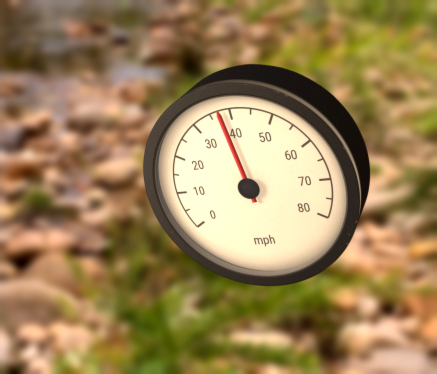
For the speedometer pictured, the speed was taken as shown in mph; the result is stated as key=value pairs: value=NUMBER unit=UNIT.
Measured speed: value=37.5 unit=mph
